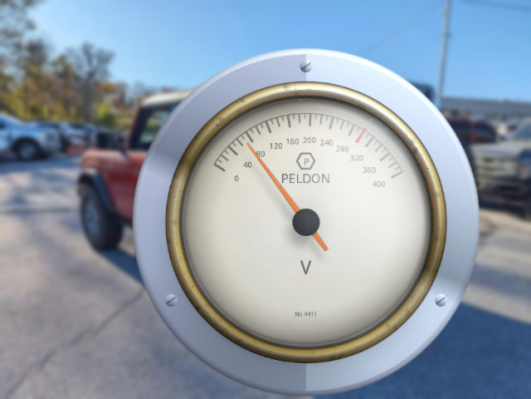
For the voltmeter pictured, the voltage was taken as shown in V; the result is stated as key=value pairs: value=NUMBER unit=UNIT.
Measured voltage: value=70 unit=V
